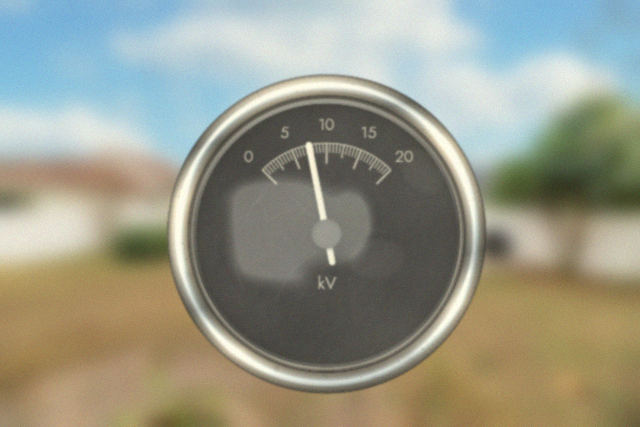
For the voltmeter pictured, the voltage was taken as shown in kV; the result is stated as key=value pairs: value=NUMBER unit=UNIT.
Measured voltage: value=7.5 unit=kV
